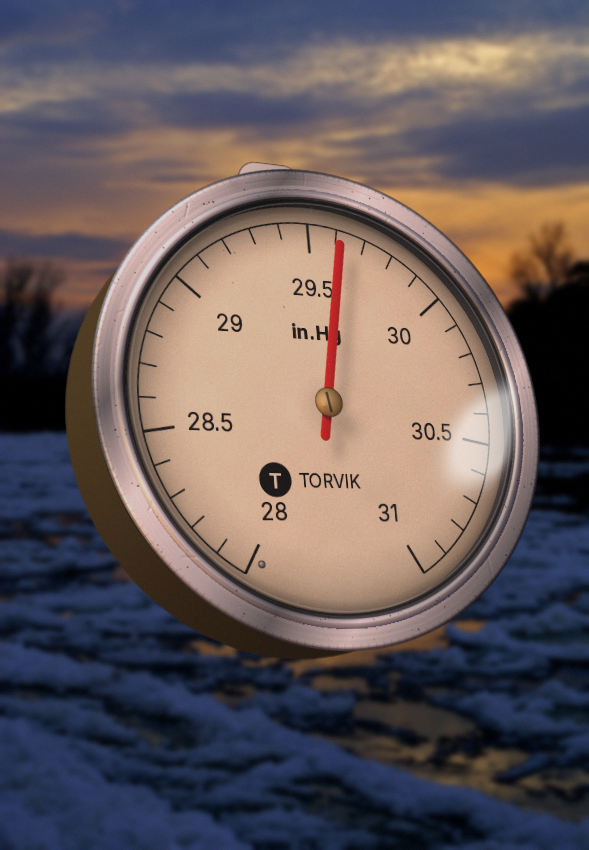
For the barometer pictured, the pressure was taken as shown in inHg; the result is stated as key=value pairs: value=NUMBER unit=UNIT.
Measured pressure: value=29.6 unit=inHg
